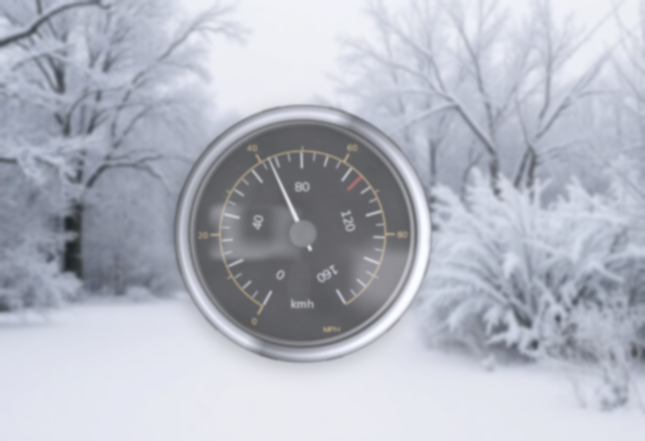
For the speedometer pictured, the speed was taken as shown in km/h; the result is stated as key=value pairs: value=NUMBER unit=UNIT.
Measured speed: value=67.5 unit=km/h
